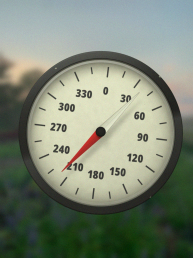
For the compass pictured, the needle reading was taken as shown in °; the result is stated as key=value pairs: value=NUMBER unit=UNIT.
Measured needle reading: value=217.5 unit=°
